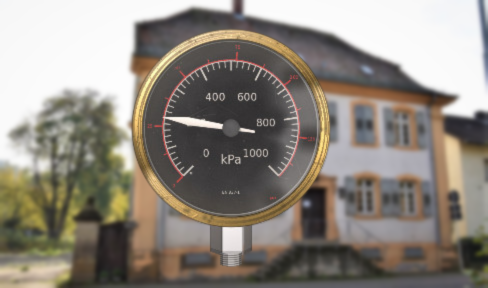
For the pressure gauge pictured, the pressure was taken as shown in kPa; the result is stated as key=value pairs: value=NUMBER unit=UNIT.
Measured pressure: value=200 unit=kPa
